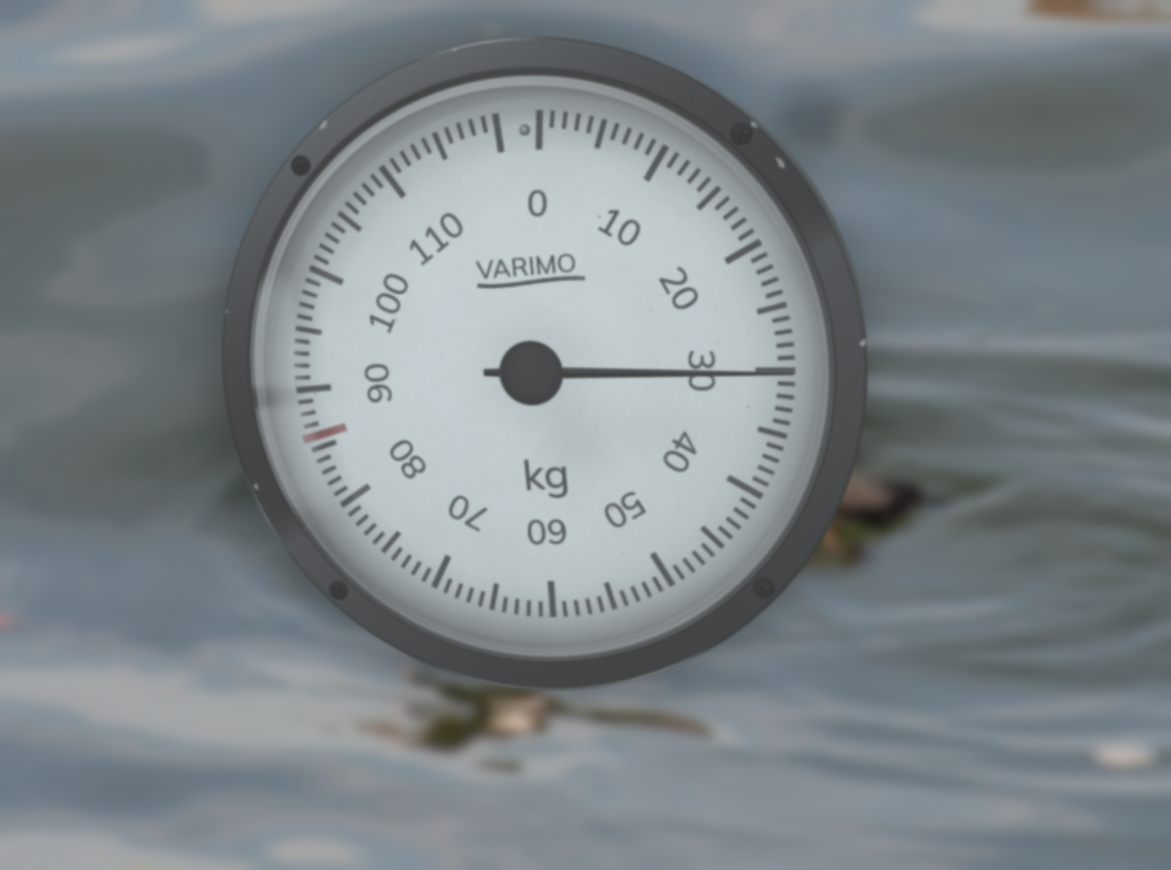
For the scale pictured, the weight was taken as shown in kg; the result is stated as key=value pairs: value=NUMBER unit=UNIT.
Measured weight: value=30 unit=kg
